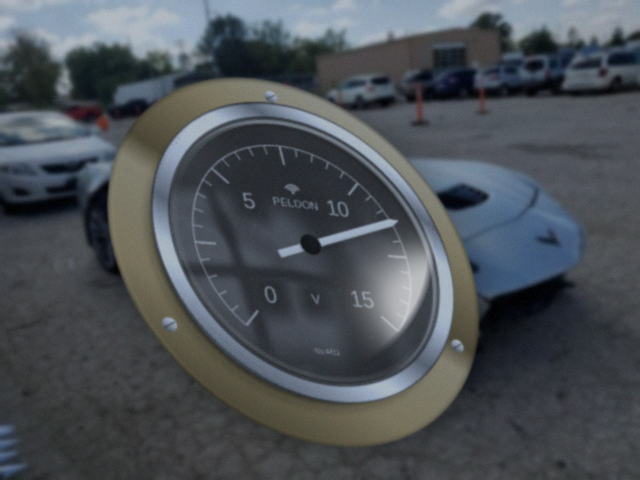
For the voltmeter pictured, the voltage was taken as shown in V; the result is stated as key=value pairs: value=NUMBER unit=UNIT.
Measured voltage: value=11.5 unit=V
